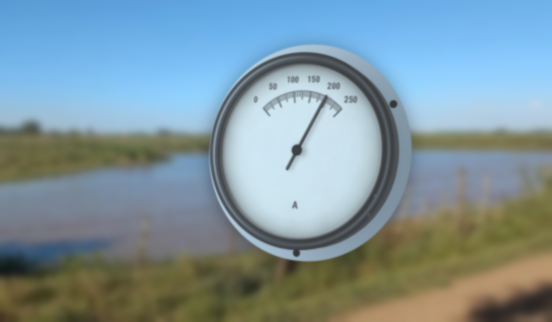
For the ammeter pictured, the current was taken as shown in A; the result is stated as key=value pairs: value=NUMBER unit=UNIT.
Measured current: value=200 unit=A
